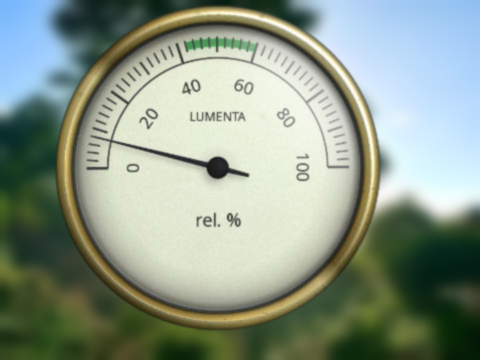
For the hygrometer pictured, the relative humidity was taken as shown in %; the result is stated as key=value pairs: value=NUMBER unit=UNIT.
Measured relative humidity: value=8 unit=%
